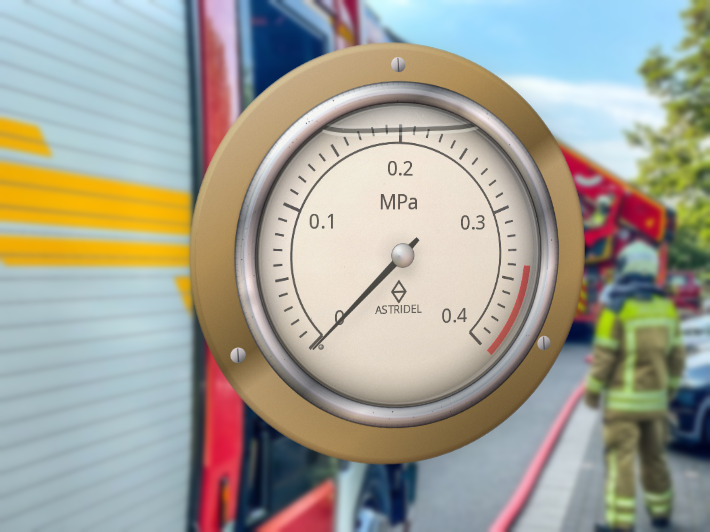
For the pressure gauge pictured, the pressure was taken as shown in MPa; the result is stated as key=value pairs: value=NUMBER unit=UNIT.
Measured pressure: value=0 unit=MPa
